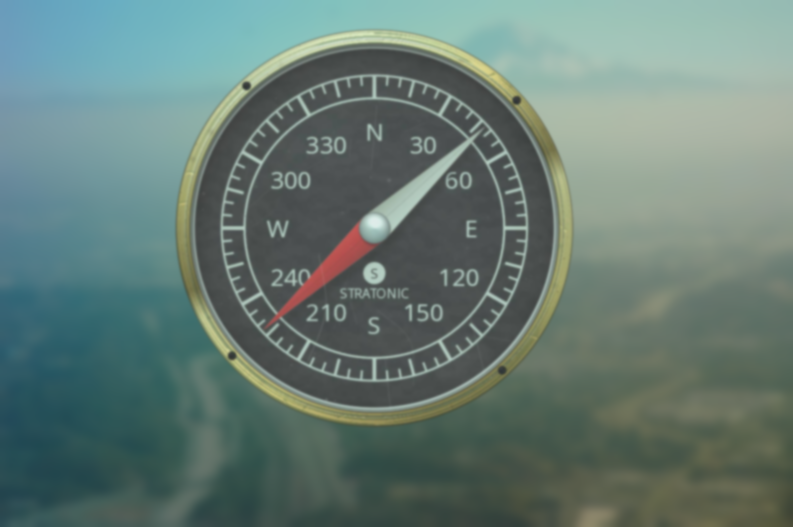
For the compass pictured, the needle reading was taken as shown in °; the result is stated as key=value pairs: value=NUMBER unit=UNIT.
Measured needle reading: value=227.5 unit=°
